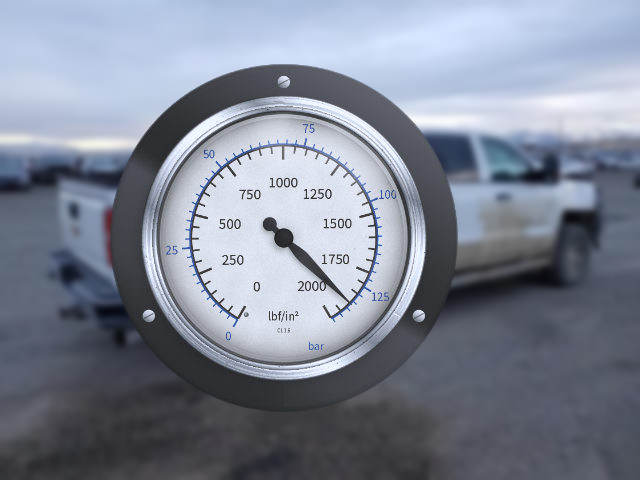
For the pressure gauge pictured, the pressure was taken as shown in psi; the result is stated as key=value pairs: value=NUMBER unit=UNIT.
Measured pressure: value=1900 unit=psi
